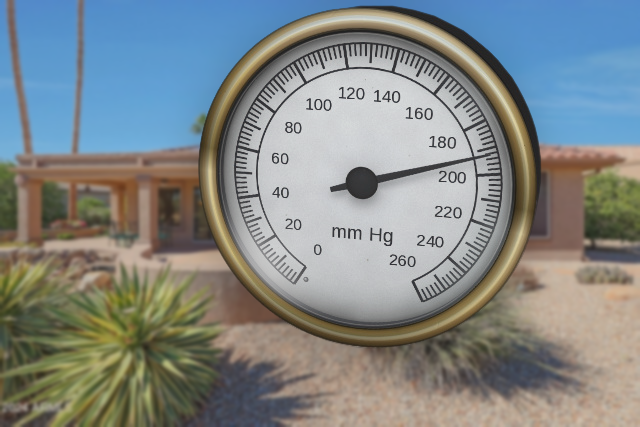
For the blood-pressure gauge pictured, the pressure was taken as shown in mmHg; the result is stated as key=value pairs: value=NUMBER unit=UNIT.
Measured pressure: value=192 unit=mmHg
